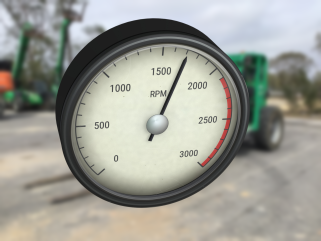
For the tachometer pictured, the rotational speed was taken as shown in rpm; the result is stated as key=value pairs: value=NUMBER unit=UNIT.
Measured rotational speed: value=1700 unit=rpm
